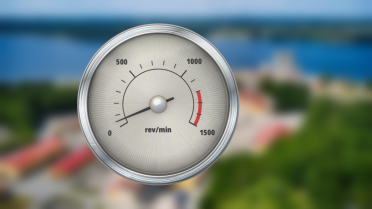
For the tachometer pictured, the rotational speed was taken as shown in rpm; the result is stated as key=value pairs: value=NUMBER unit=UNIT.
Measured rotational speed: value=50 unit=rpm
